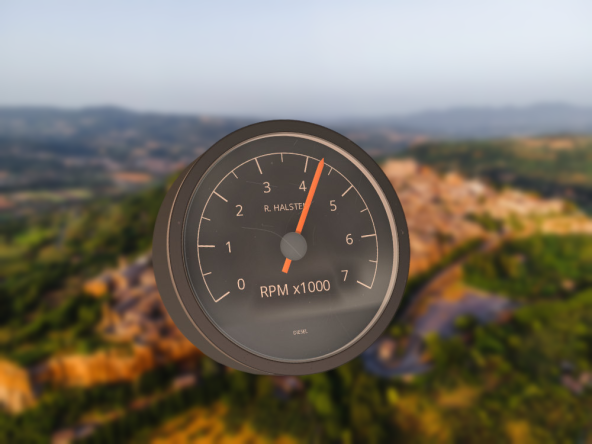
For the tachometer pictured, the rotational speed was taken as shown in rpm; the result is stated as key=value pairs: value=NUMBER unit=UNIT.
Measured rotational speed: value=4250 unit=rpm
